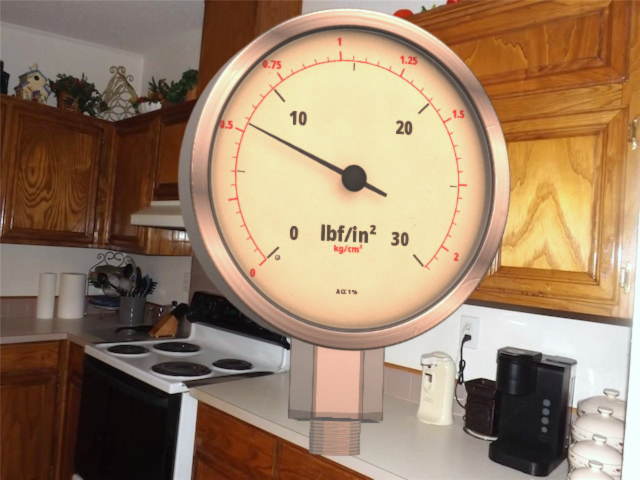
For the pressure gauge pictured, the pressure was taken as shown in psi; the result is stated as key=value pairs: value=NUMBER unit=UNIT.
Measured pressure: value=7.5 unit=psi
